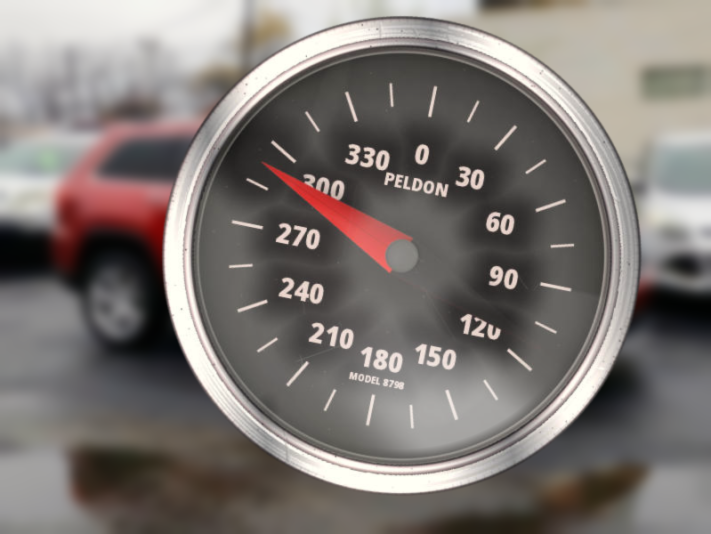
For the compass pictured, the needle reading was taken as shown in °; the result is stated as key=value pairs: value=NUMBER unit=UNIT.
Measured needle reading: value=292.5 unit=°
